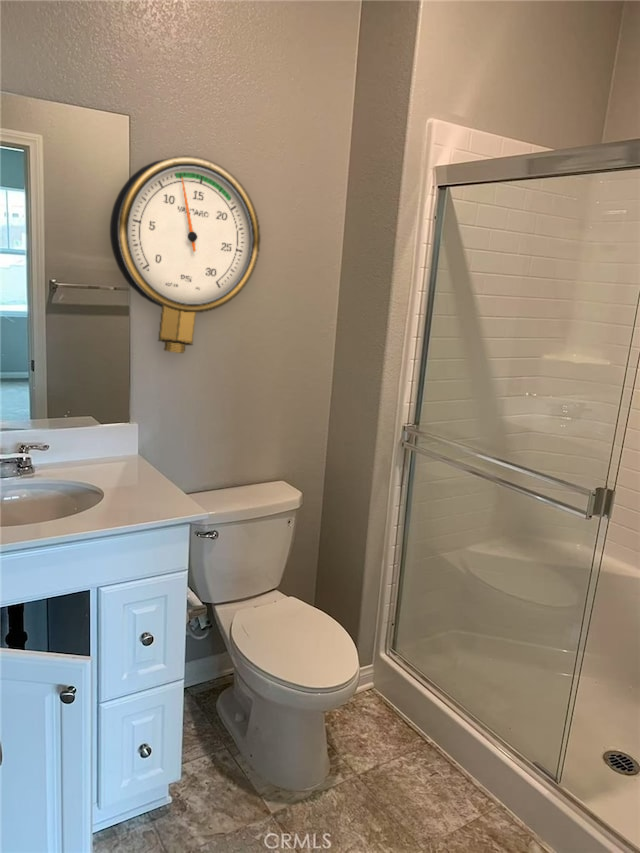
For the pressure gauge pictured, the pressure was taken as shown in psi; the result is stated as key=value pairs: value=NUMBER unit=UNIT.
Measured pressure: value=12.5 unit=psi
